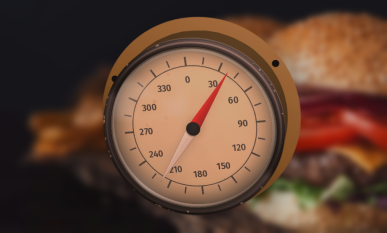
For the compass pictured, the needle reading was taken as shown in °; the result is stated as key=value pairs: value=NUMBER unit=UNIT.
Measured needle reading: value=37.5 unit=°
